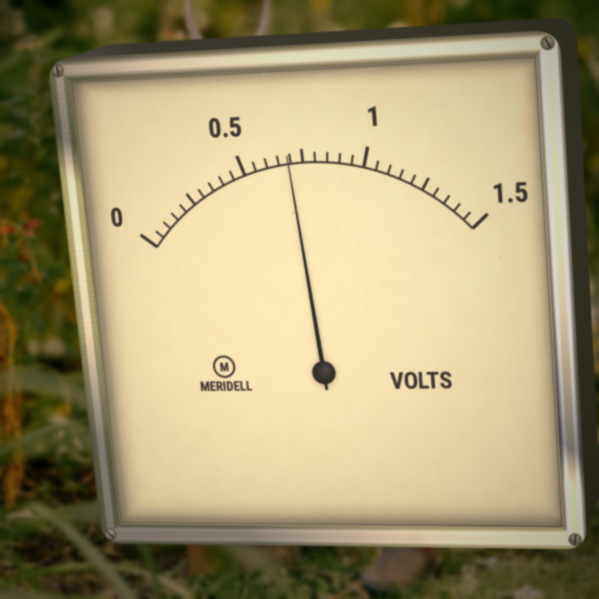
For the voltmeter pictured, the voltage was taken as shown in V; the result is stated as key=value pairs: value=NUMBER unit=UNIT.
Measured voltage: value=0.7 unit=V
